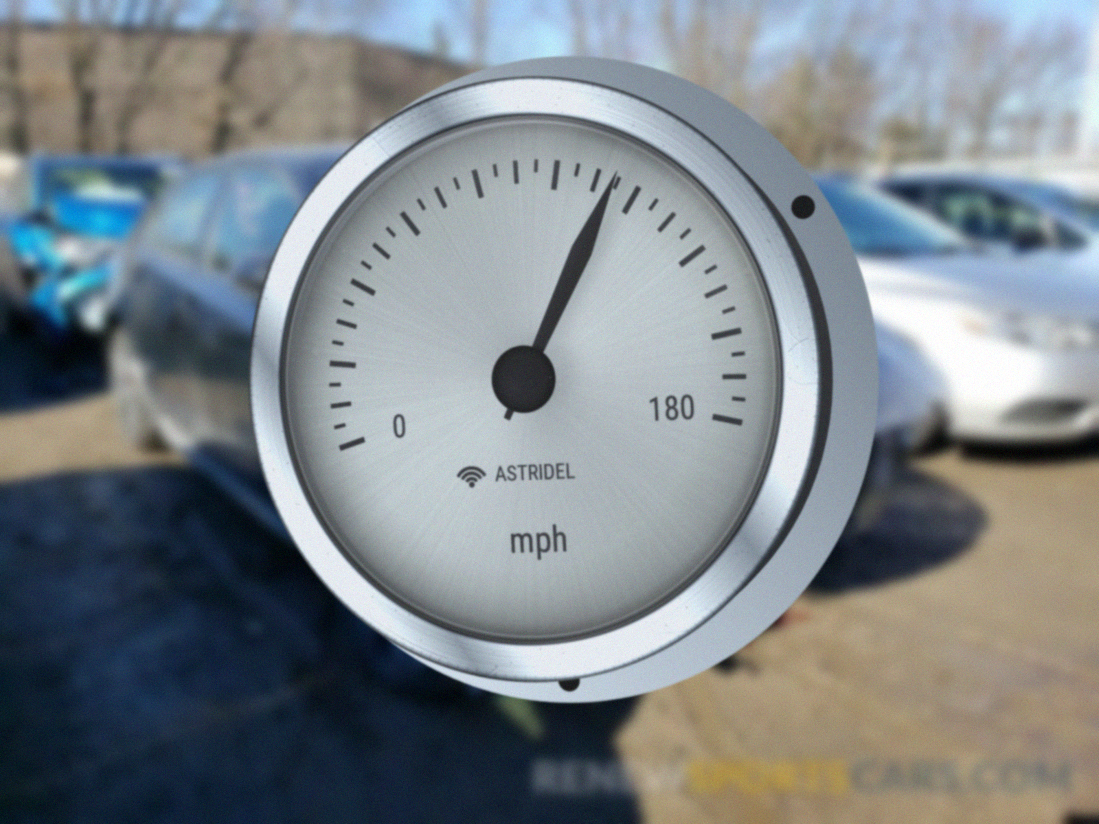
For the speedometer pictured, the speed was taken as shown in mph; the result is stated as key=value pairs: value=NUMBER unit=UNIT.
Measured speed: value=115 unit=mph
